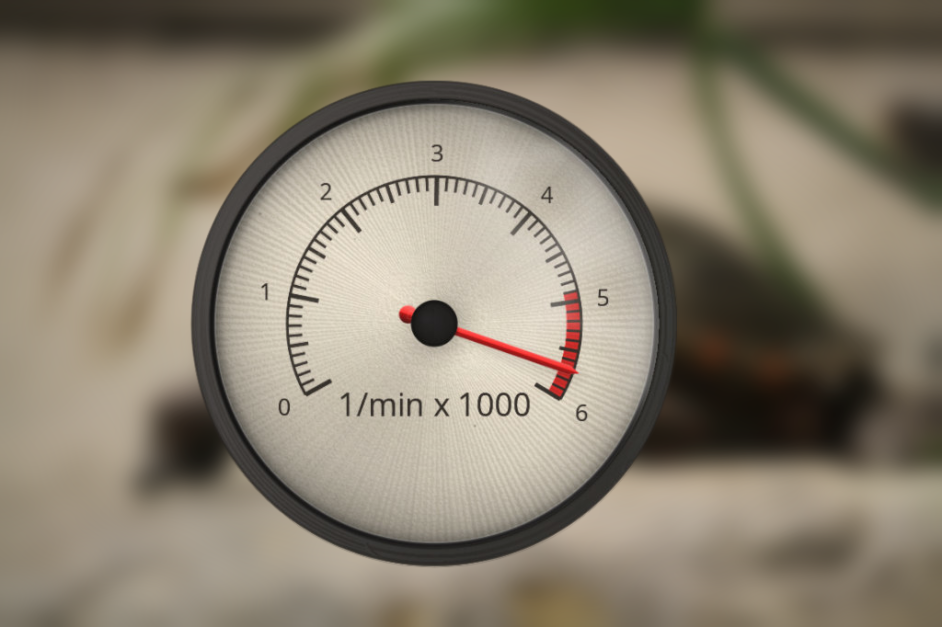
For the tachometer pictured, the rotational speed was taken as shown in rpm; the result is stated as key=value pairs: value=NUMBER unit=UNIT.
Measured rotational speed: value=5700 unit=rpm
